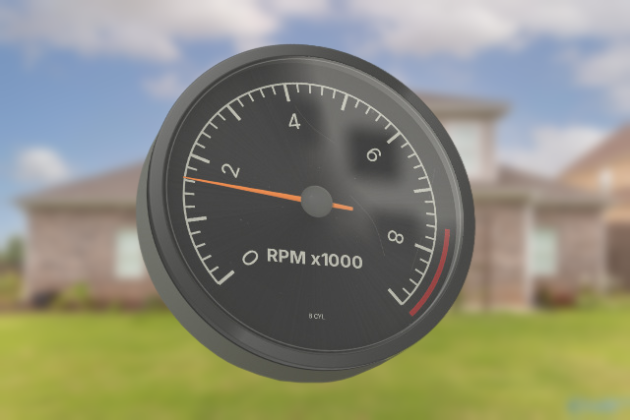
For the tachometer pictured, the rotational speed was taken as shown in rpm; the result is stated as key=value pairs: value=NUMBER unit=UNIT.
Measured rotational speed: value=1600 unit=rpm
